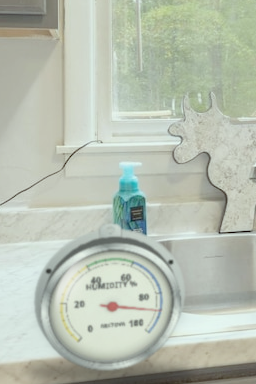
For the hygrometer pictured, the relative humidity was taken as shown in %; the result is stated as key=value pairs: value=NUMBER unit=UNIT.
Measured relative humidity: value=88 unit=%
